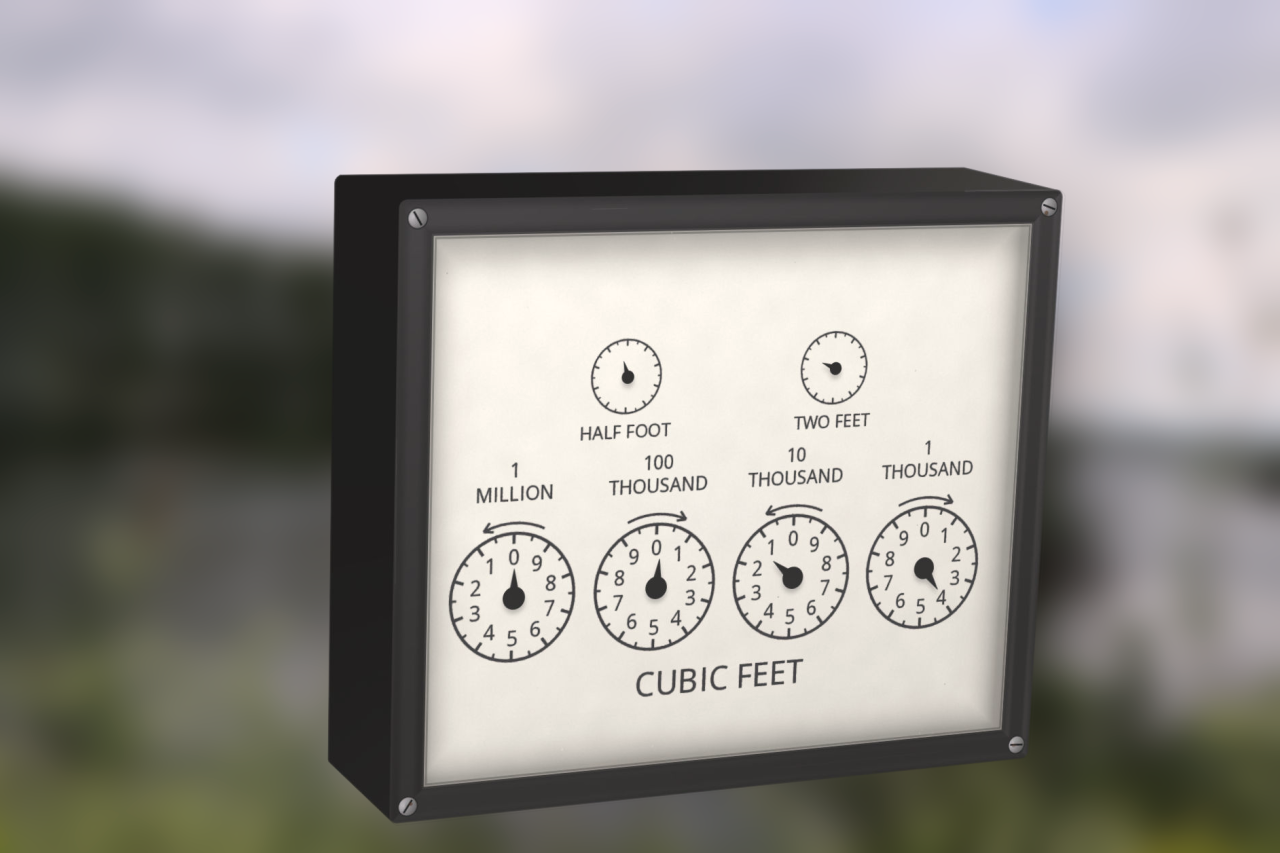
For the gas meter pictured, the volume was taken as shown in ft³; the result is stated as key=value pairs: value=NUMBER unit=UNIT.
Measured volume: value=1400 unit=ft³
